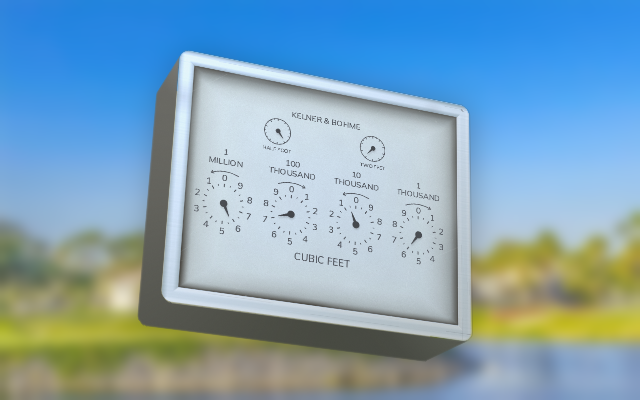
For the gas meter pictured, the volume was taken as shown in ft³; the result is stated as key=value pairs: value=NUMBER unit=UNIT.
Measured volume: value=570600 unit=ft³
